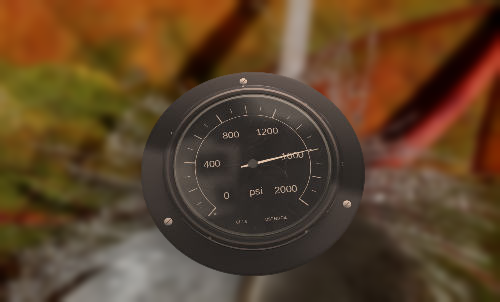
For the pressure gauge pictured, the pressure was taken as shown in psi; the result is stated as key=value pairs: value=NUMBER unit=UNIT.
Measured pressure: value=1600 unit=psi
